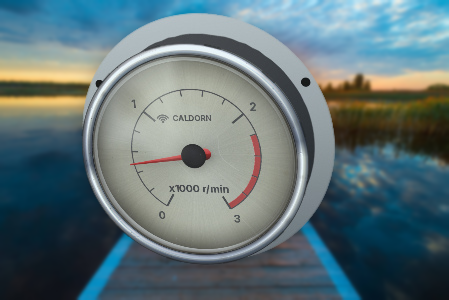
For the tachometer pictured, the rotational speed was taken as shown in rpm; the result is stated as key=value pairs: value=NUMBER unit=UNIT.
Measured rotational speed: value=500 unit=rpm
